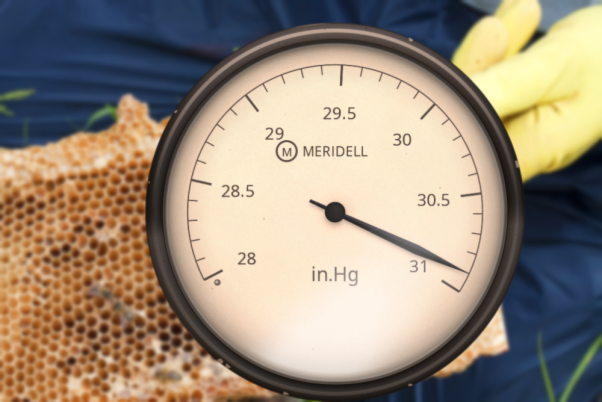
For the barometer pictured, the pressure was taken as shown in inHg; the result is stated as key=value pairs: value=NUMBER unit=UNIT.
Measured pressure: value=30.9 unit=inHg
